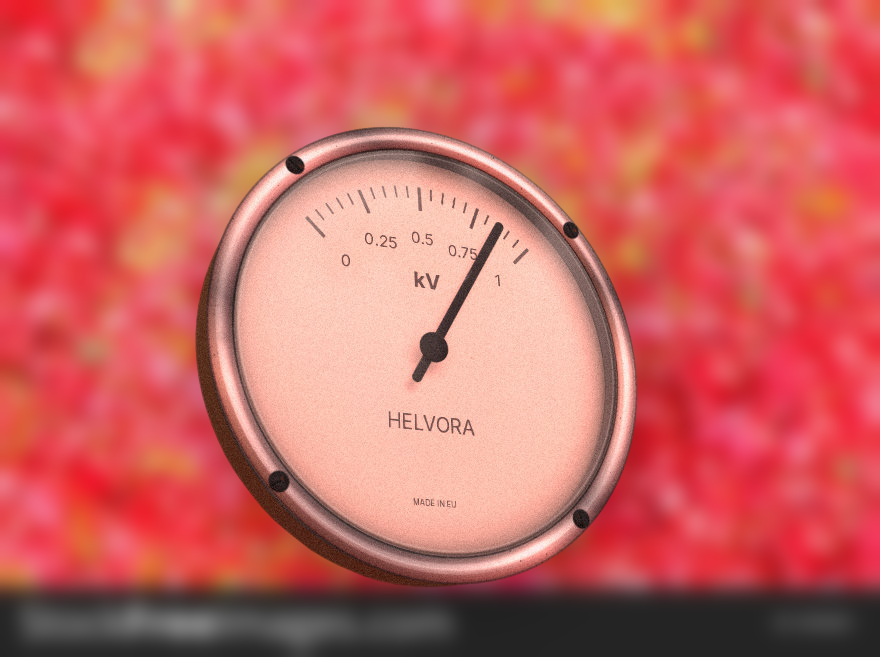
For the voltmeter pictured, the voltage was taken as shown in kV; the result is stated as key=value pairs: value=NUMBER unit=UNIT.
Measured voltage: value=0.85 unit=kV
